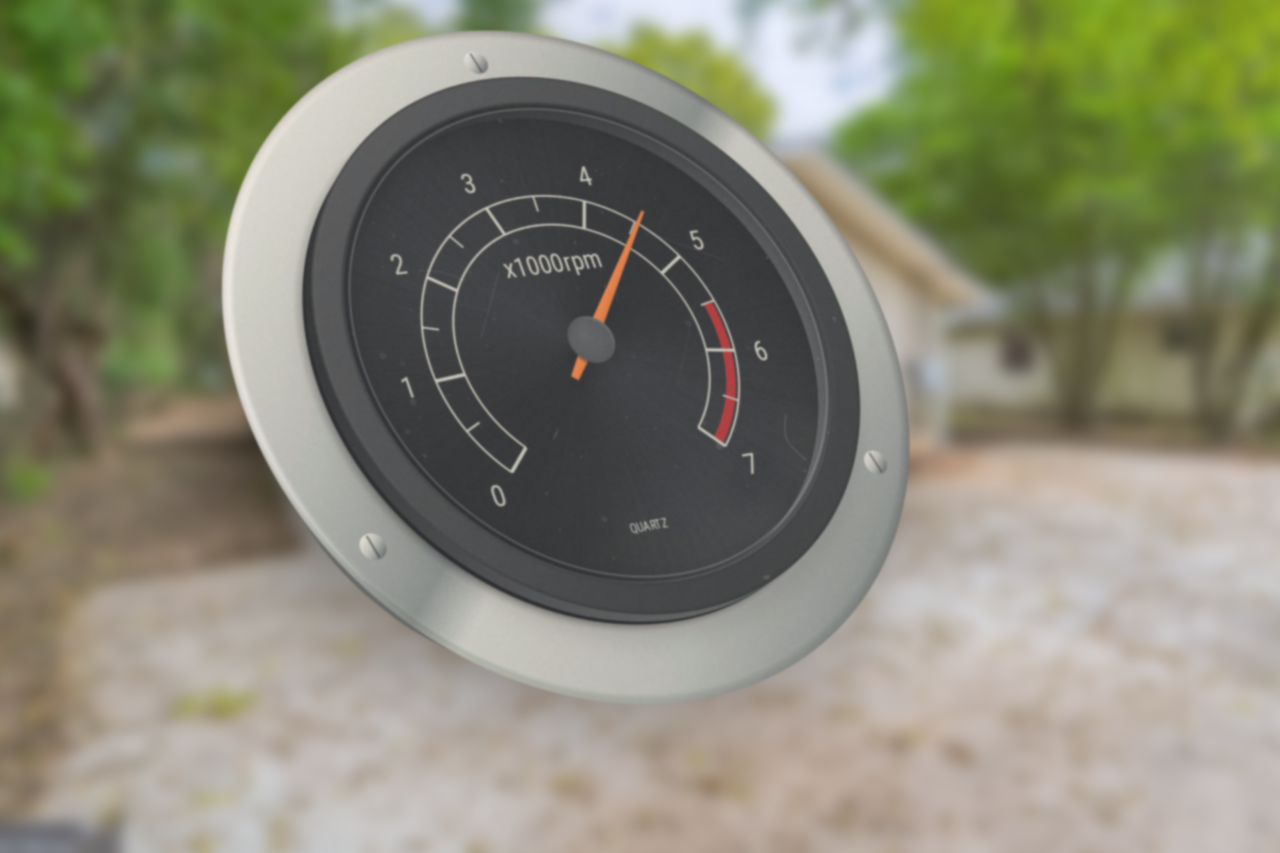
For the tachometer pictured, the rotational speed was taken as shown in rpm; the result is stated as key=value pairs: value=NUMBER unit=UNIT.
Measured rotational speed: value=4500 unit=rpm
